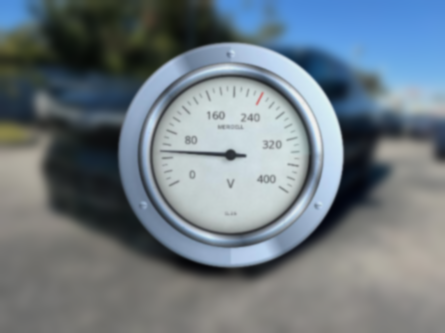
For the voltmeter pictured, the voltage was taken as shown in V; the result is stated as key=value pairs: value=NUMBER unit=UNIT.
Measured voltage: value=50 unit=V
